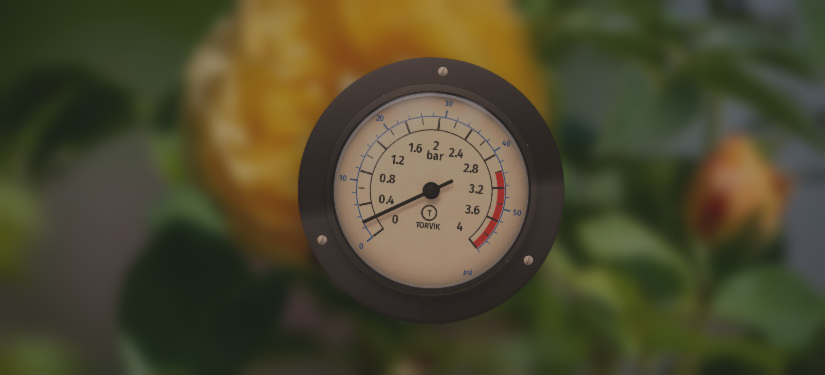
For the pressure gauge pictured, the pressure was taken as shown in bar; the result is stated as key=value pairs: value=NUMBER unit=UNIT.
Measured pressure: value=0.2 unit=bar
